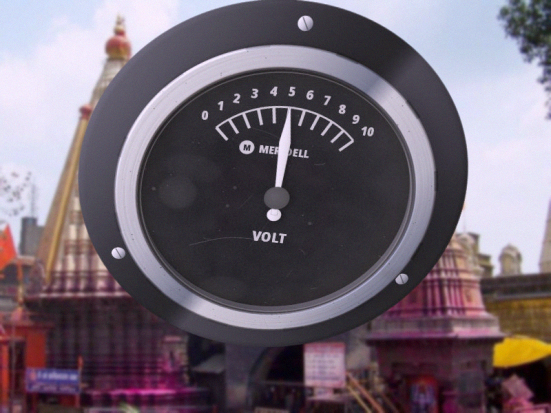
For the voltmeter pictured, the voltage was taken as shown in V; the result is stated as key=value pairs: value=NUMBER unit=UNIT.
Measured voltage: value=5 unit=V
